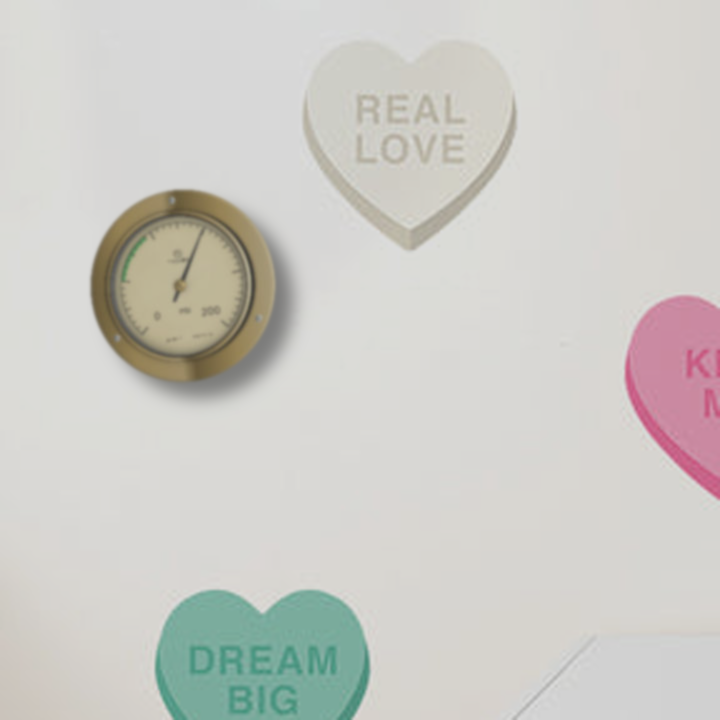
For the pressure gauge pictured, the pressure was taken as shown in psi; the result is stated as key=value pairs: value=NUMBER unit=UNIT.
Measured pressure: value=120 unit=psi
